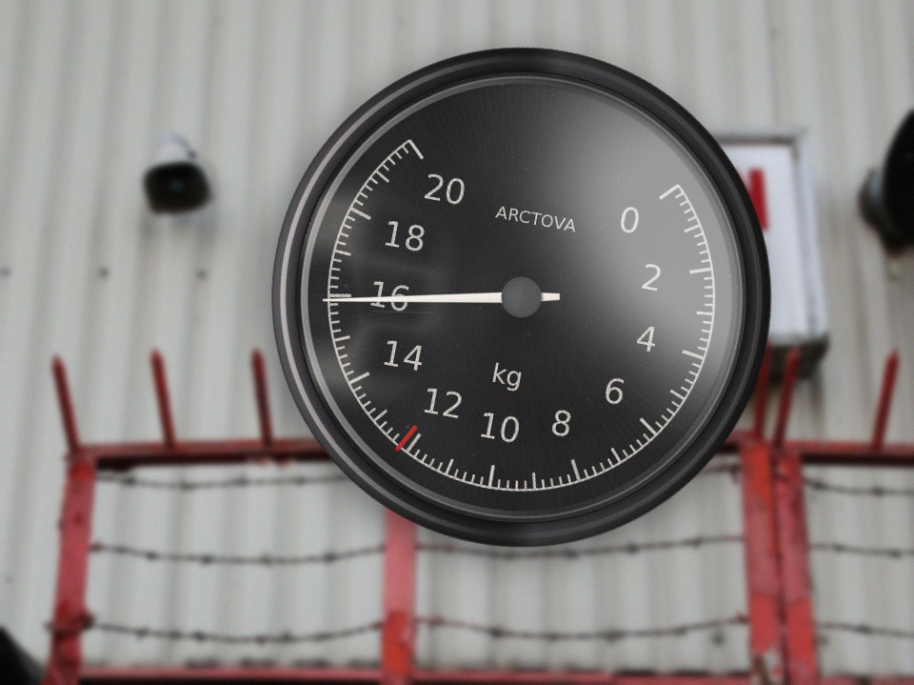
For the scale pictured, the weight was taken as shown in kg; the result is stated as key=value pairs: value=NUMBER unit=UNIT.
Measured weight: value=15.9 unit=kg
